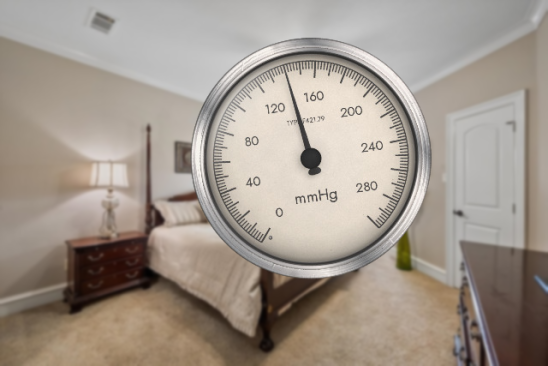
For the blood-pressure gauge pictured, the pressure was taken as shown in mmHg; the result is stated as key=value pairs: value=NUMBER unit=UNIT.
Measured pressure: value=140 unit=mmHg
